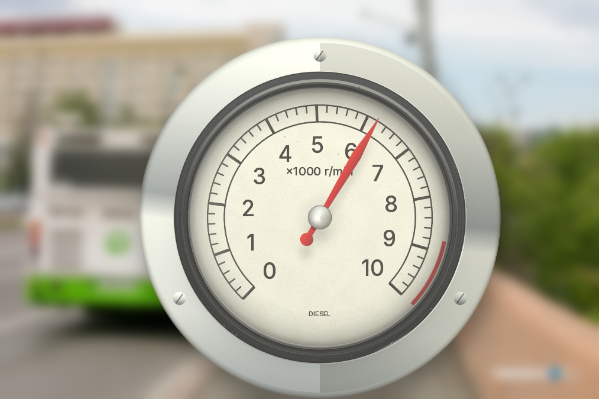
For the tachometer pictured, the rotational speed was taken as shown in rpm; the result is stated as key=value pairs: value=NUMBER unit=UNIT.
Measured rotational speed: value=6200 unit=rpm
